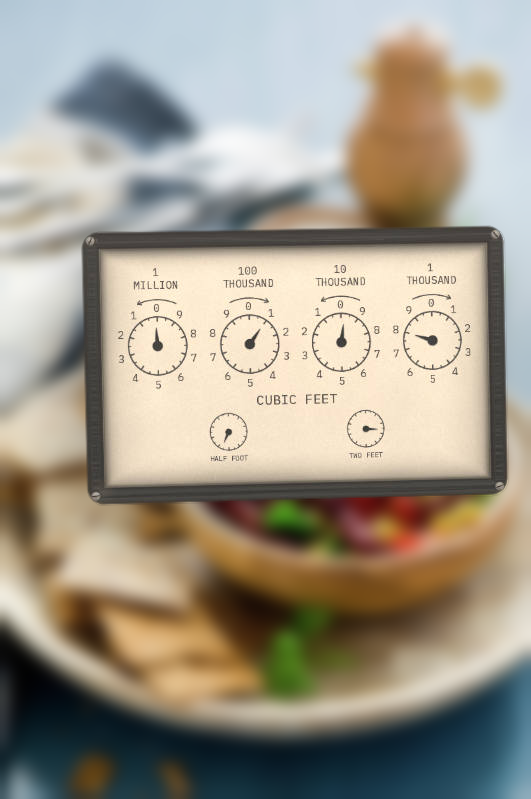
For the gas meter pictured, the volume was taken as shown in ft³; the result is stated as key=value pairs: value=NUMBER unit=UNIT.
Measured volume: value=9800 unit=ft³
